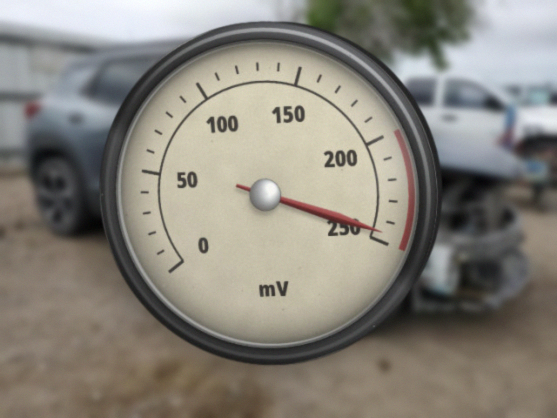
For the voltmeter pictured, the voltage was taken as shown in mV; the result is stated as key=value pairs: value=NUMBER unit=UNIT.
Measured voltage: value=245 unit=mV
